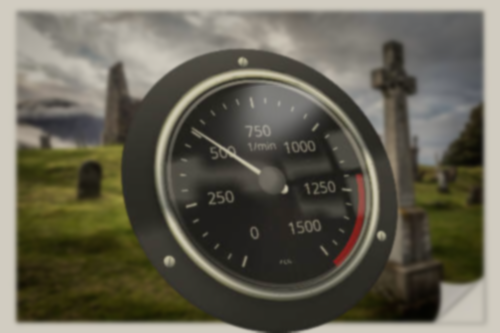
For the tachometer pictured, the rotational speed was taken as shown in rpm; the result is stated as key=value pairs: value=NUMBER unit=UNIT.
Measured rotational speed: value=500 unit=rpm
